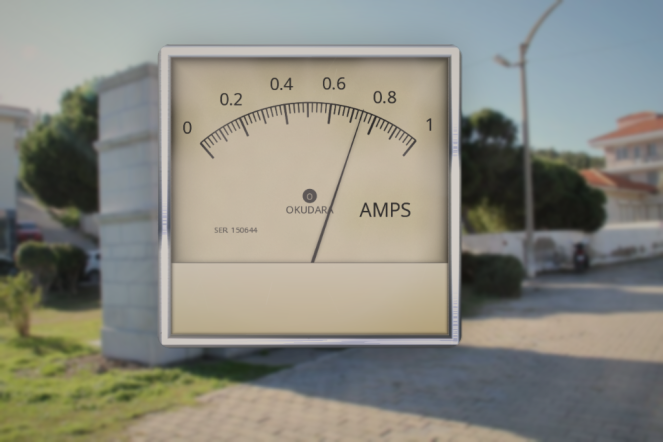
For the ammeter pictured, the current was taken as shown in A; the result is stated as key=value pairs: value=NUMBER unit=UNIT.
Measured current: value=0.74 unit=A
